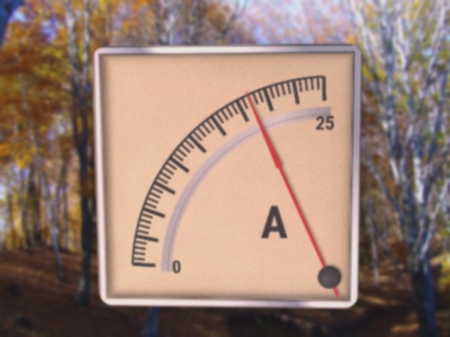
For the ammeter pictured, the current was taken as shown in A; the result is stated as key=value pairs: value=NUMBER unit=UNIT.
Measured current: value=18.5 unit=A
